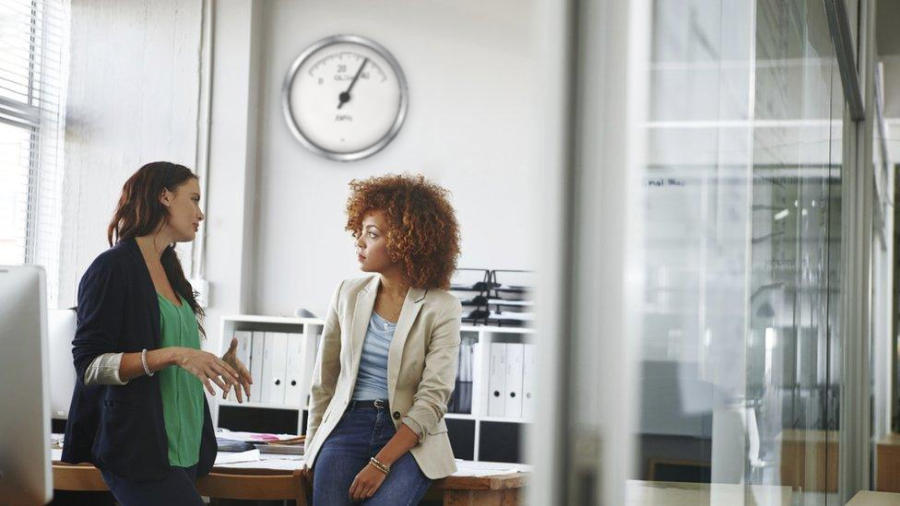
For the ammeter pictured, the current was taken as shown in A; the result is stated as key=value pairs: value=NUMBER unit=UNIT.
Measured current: value=35 unit=A
